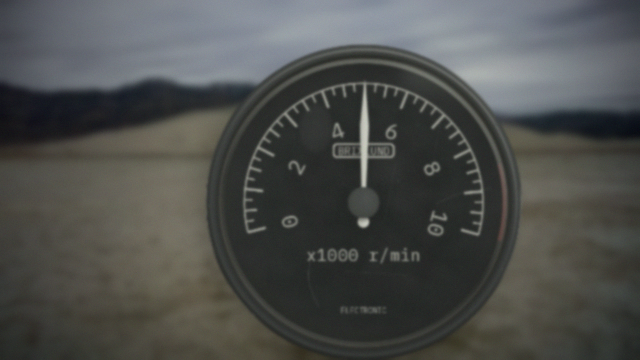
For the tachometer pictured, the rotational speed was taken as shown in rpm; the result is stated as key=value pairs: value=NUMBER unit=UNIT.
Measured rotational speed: value=5000 unit=rpm
